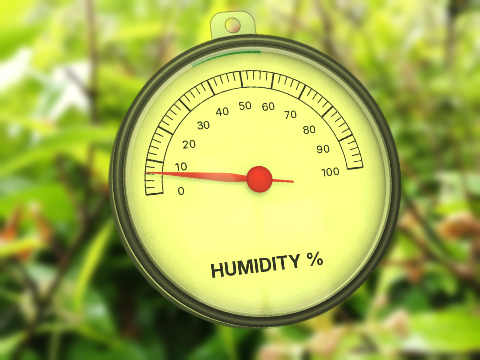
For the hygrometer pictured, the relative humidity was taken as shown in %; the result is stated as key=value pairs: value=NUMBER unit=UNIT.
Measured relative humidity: value=6 unit=%
